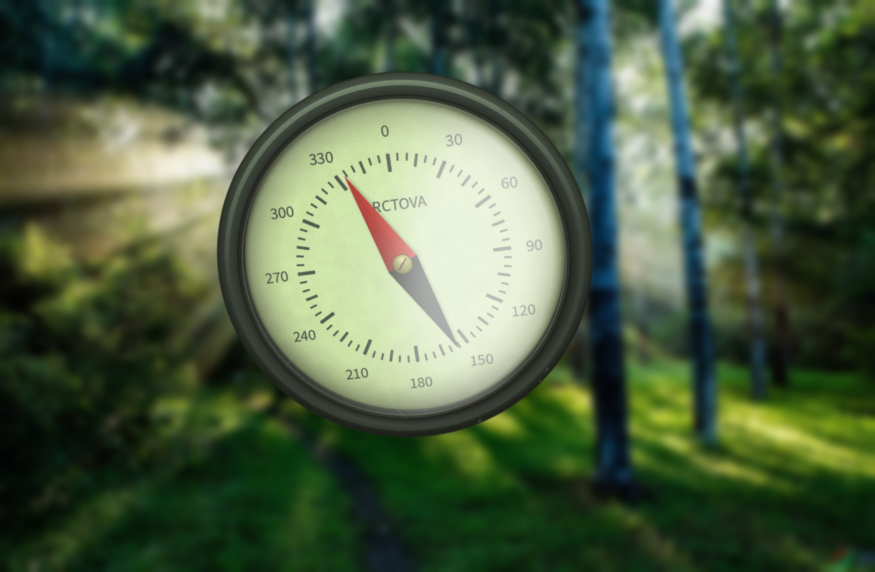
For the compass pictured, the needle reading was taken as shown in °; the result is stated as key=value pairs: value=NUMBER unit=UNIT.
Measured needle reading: value=335 unit=°
